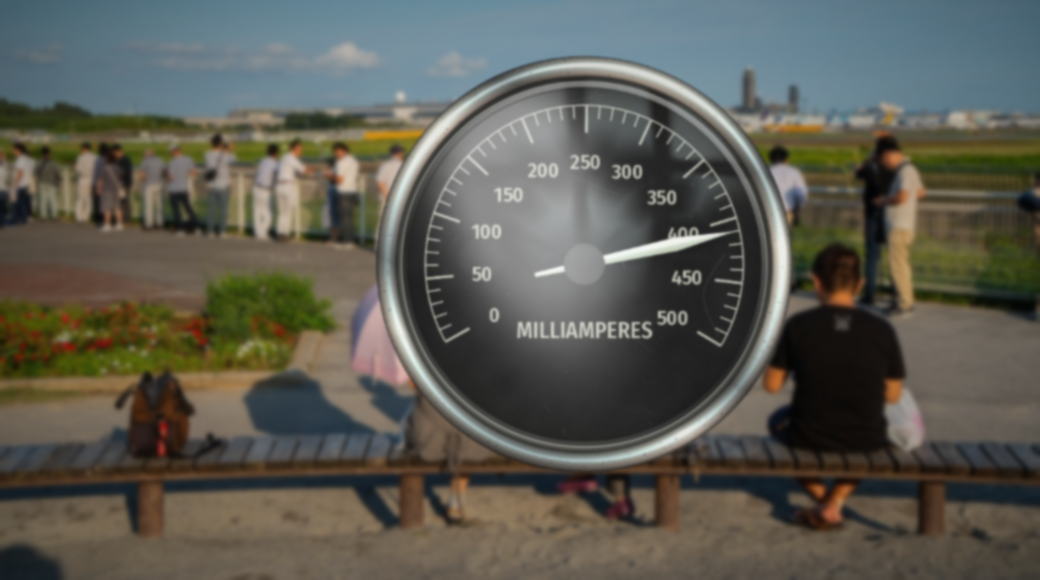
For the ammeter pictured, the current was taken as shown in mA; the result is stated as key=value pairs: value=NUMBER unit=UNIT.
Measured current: value=410 unit=mA
